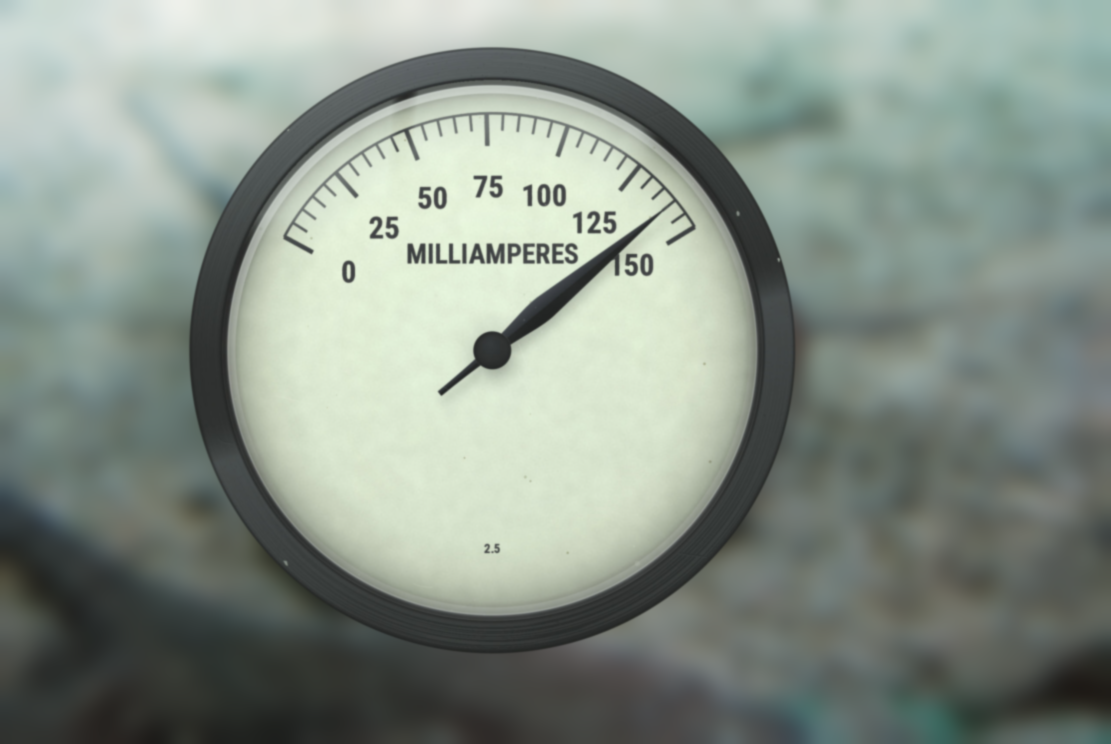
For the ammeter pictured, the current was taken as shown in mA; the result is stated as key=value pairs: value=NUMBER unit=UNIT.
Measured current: value=140 unit=mA
